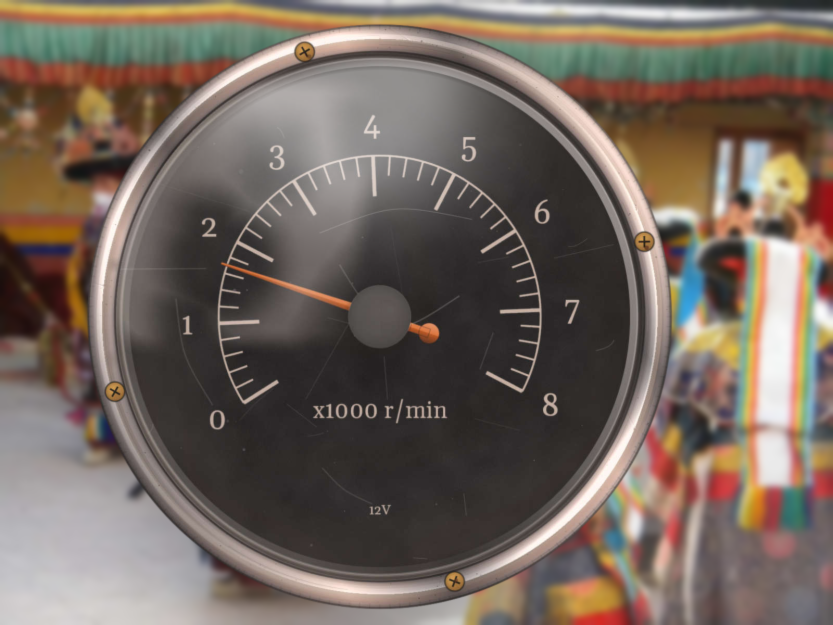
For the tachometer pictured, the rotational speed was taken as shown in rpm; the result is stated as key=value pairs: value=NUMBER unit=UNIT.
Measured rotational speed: value=1700 unit=rpm
